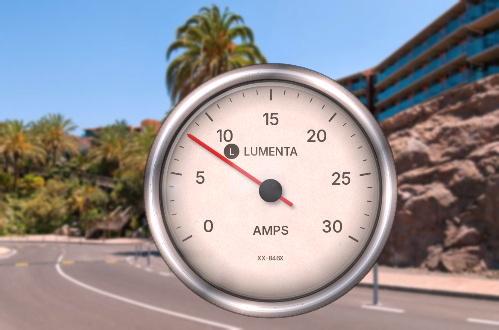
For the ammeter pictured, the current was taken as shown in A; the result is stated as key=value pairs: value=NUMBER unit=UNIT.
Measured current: value=8 unit=A
